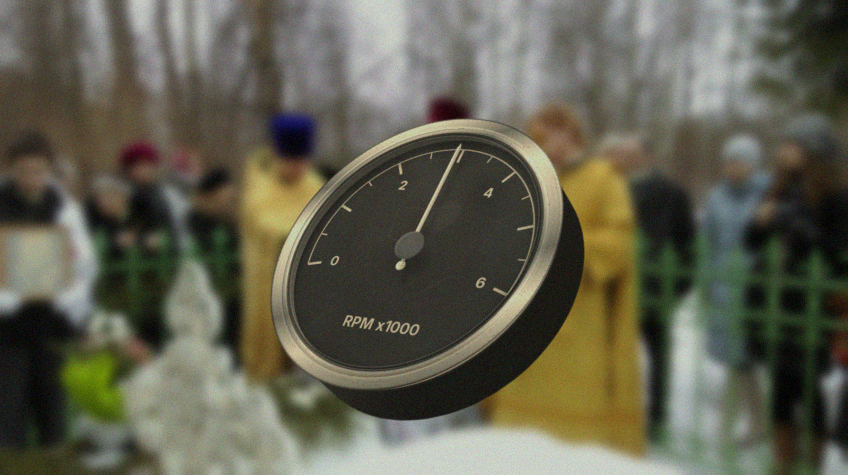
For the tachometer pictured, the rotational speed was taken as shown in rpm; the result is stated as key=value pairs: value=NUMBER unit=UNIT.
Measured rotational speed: value=3000 unit=rpm
